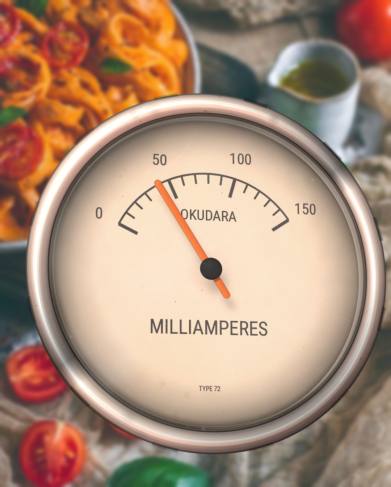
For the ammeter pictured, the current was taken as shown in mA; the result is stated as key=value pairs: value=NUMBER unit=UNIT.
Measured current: value=40 unit=mA
